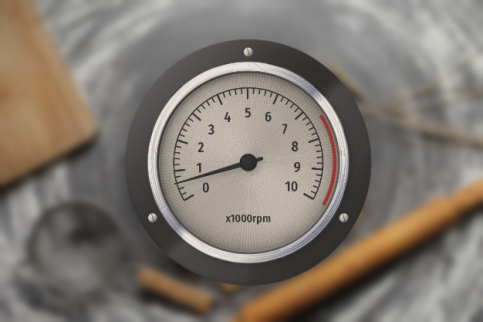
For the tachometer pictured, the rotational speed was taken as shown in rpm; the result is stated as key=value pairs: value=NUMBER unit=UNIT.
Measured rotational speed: value=600 unit=rpm
